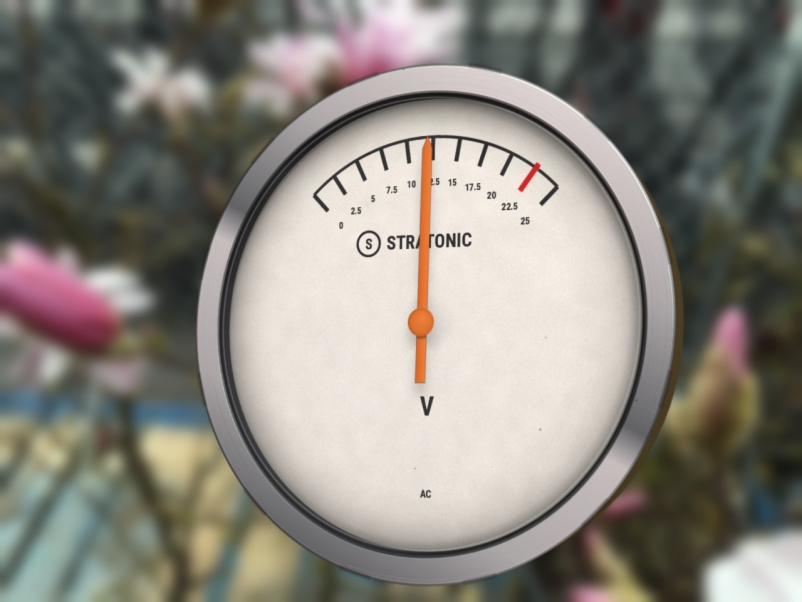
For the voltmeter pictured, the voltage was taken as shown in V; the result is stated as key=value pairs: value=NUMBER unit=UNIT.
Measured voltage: value=12.5 unit=V
